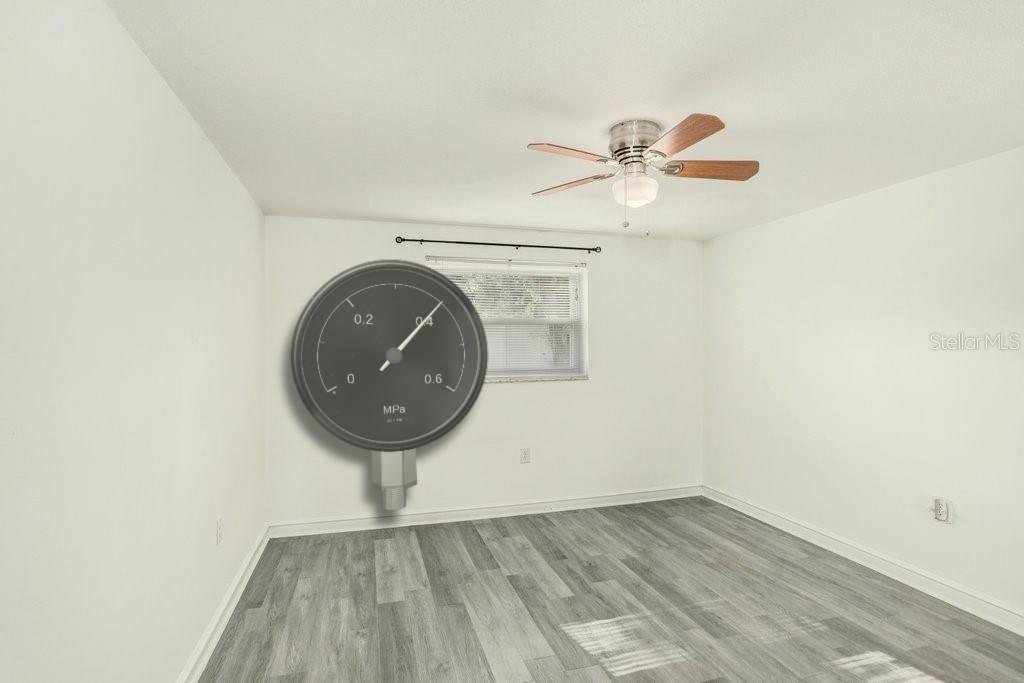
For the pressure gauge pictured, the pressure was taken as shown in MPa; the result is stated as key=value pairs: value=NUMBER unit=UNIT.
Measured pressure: value=0.4 unit=MPa
